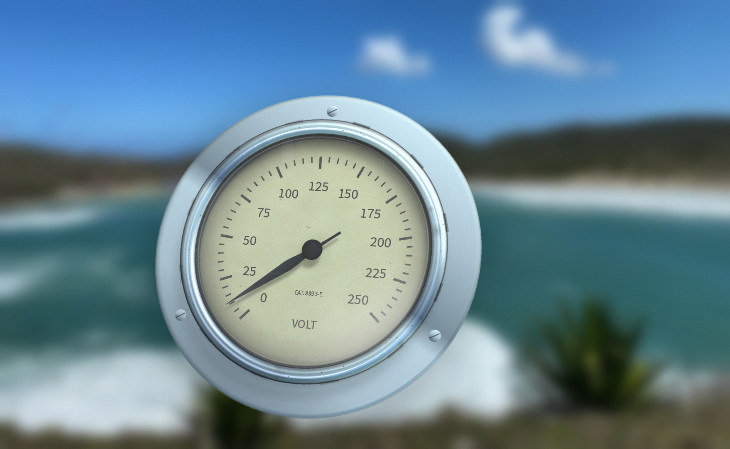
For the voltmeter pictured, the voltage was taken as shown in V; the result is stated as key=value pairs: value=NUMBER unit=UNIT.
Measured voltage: value=10 unit=V
